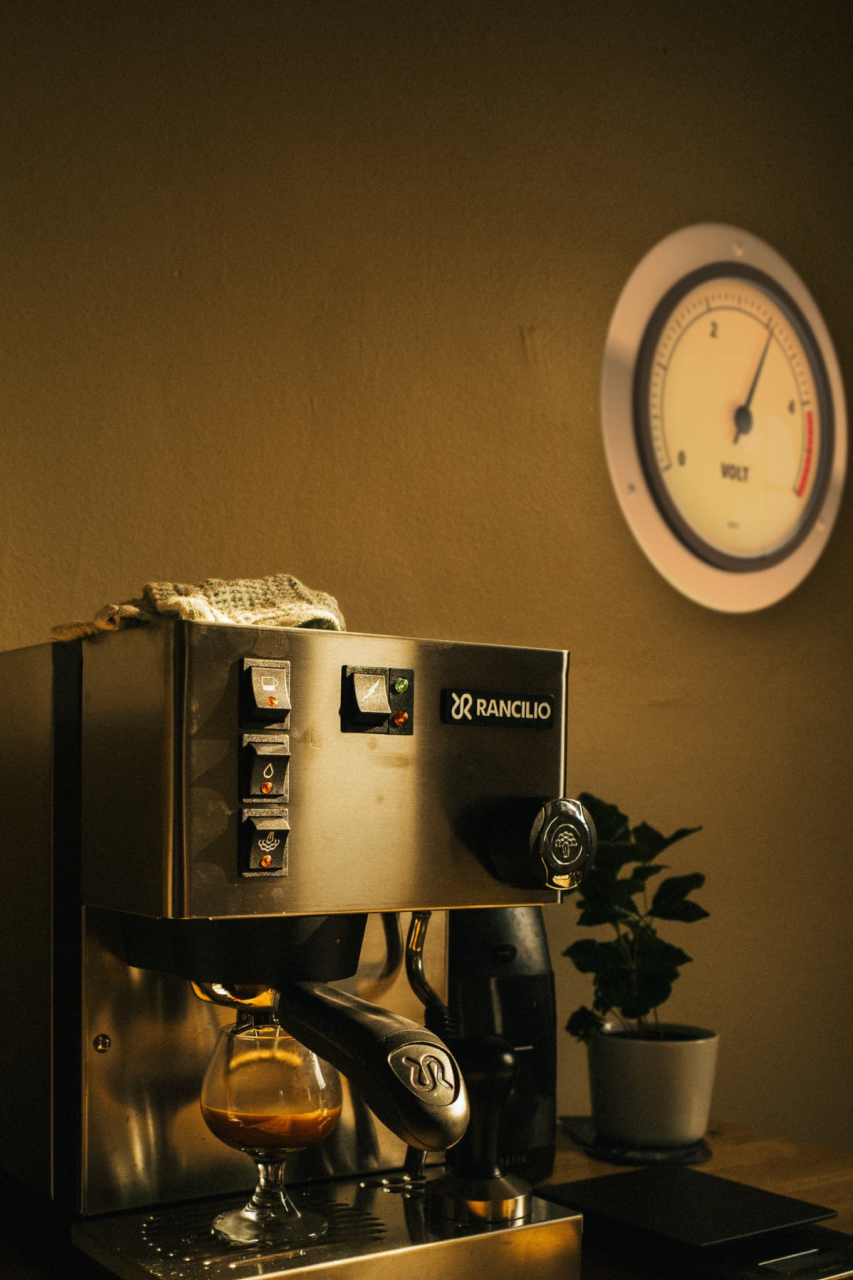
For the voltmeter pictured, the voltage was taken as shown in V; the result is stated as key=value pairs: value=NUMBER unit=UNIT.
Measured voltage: value=3 unit=V
